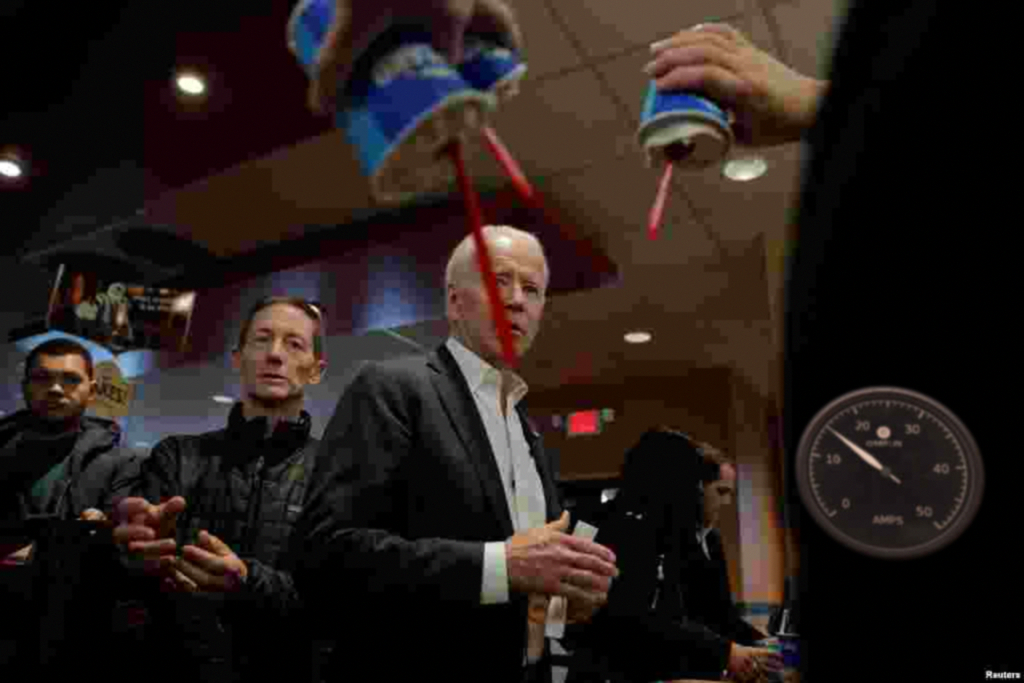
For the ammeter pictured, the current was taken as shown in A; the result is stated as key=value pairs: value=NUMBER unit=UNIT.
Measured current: value=15 unit=A
